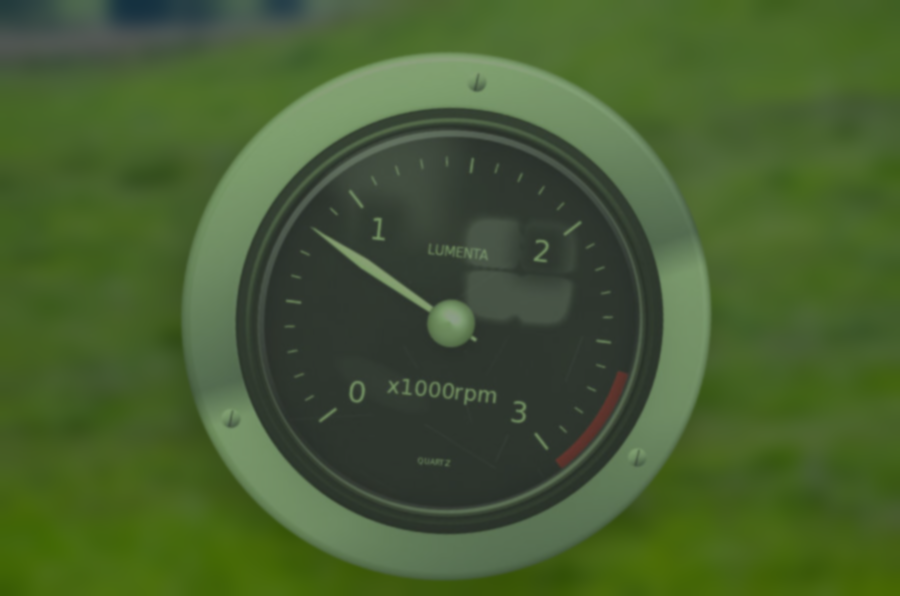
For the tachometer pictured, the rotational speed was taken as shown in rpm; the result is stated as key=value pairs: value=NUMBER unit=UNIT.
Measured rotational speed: value=800 unit=rpm
